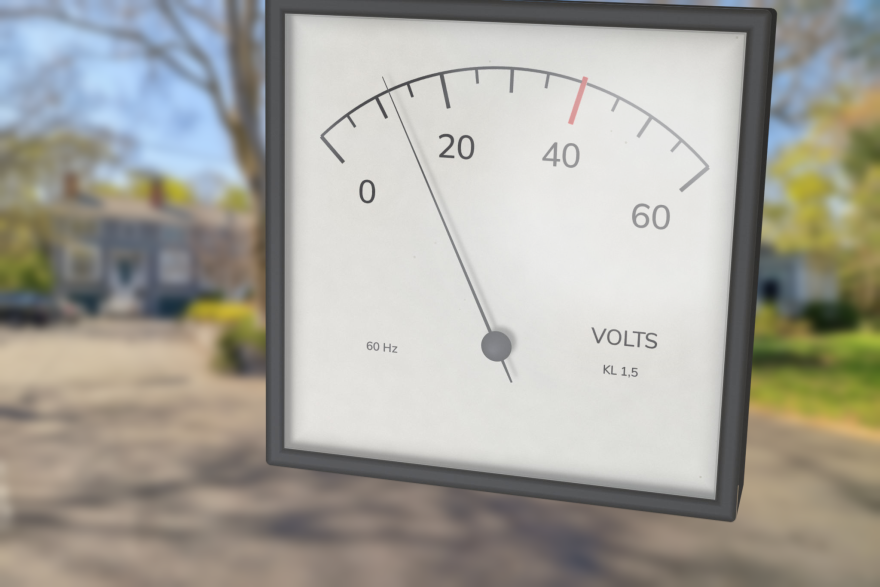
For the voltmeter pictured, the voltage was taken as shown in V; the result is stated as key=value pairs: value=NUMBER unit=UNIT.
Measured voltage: value=12.5 unit=V
